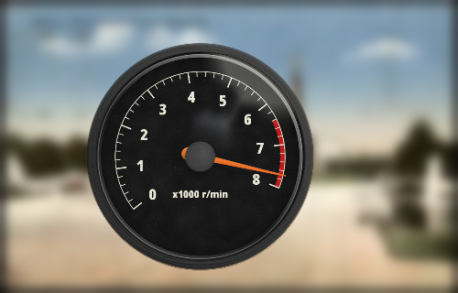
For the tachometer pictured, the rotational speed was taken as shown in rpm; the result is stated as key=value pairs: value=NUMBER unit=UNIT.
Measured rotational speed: value=7700 unit=rpm
